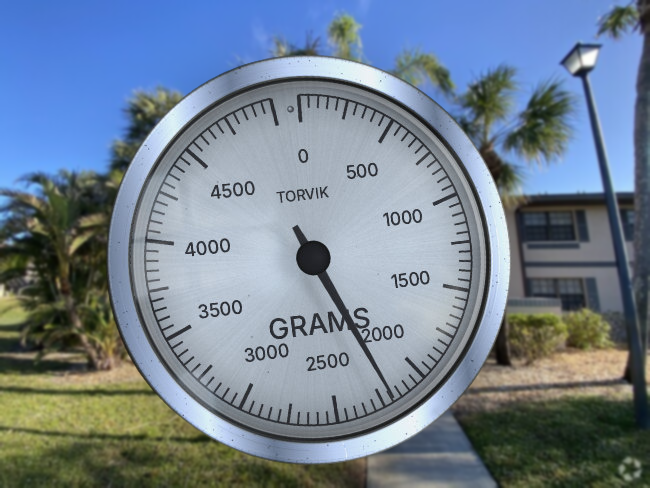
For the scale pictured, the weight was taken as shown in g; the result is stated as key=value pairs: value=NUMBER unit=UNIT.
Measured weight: value=2200 unit=g
